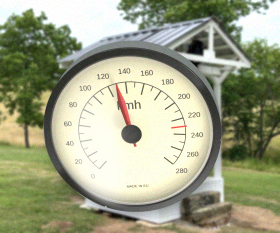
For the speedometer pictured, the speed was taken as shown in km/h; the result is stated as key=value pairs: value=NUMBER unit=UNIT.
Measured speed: value=130 unit=km/h
